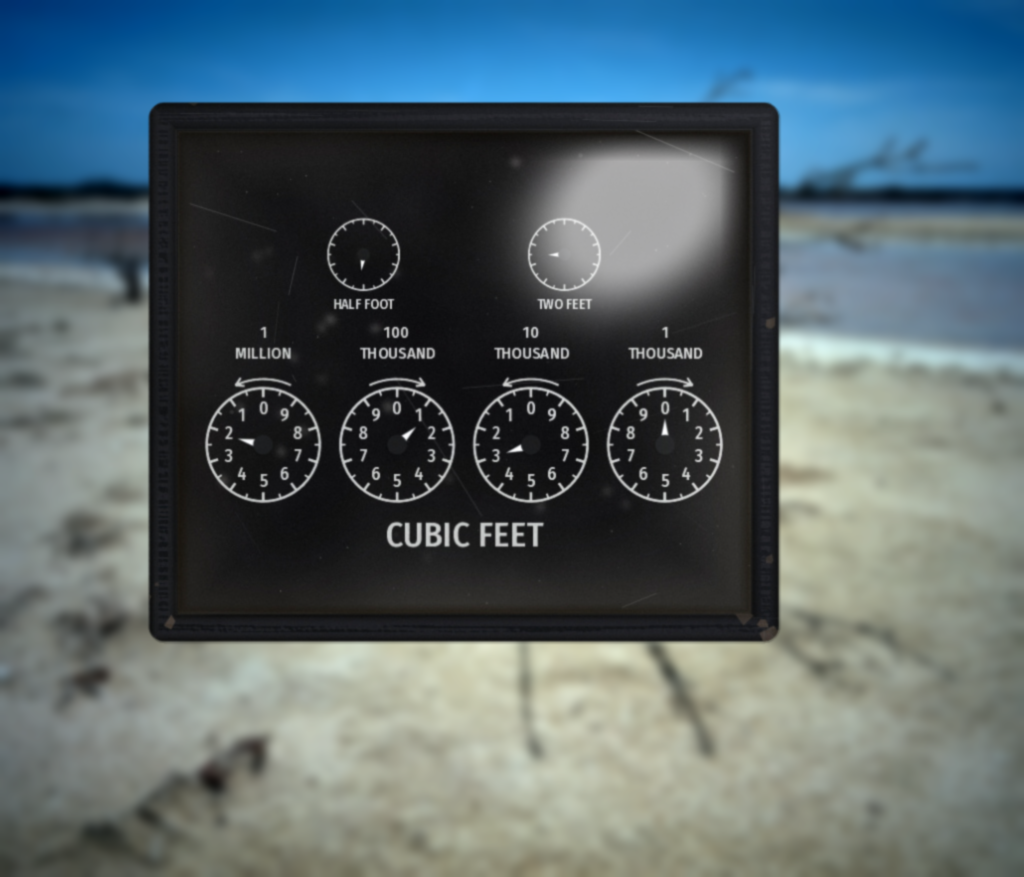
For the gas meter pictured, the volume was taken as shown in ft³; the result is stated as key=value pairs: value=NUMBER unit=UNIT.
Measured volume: value=213000 unit=ft³
